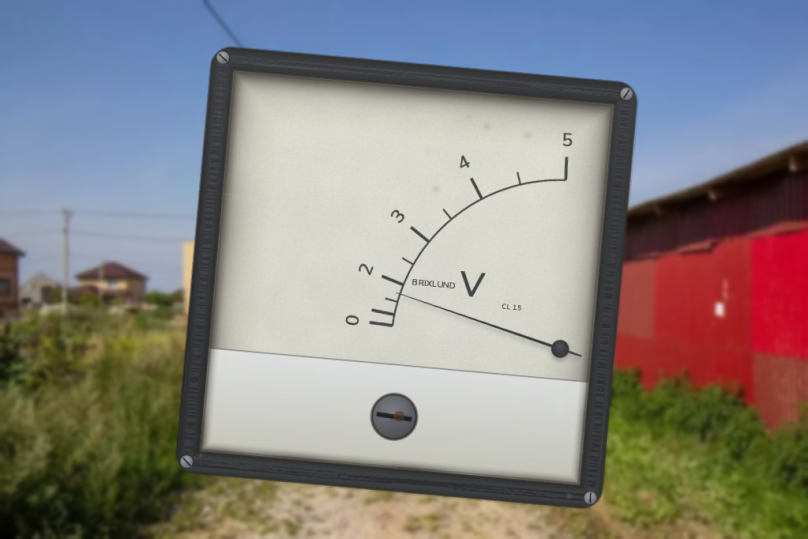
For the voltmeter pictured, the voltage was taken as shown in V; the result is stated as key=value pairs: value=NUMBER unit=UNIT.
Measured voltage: value=1.75 unit=V
